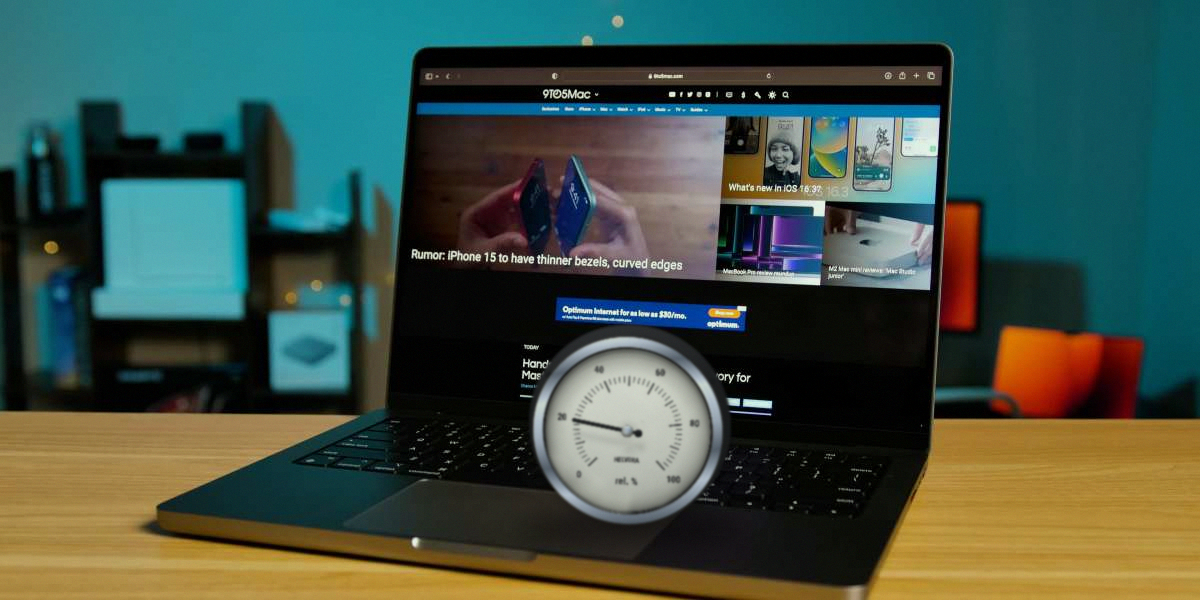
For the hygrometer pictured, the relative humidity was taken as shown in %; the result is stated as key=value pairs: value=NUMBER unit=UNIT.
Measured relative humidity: value=20 unit=%
